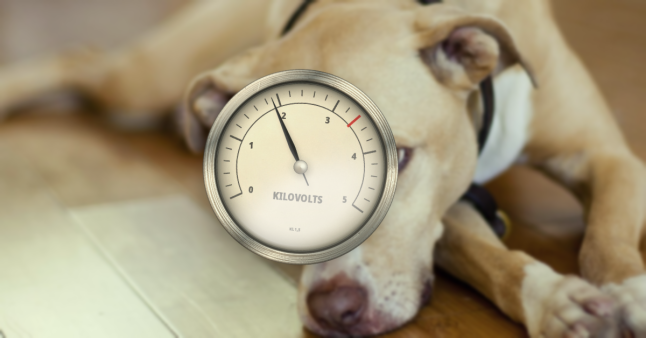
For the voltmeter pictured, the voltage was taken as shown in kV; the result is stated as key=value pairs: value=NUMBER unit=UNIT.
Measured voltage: value=1.9 unit=kV
